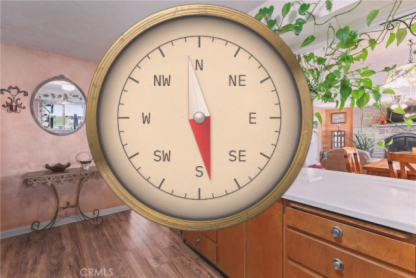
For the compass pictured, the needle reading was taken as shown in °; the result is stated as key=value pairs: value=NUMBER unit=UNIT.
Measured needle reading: value=170 unit=°
